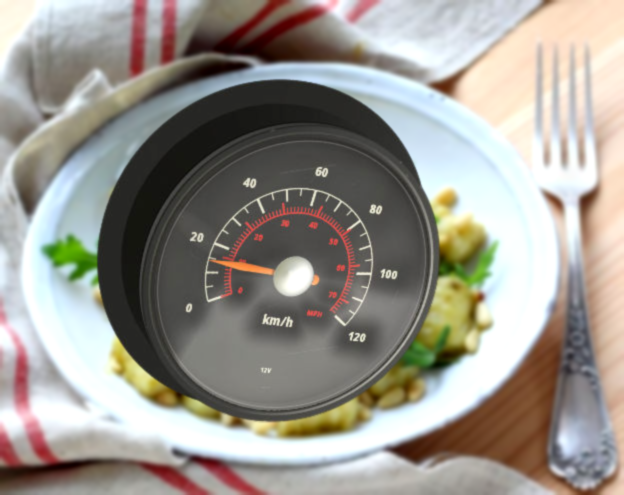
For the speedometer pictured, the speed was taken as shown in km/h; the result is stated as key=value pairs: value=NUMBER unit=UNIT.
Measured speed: value=15 unit=km/h
